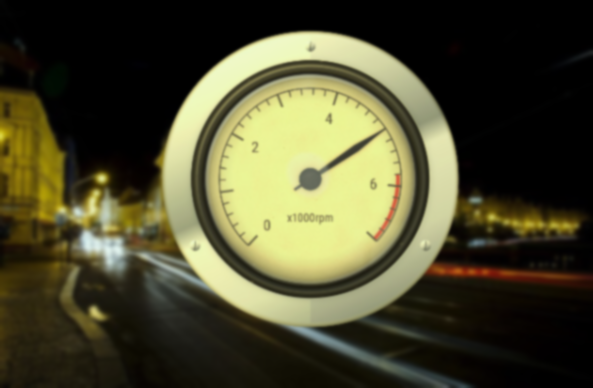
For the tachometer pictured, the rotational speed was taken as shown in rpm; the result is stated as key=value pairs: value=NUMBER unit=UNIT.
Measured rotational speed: value=5000 unit=rpm
